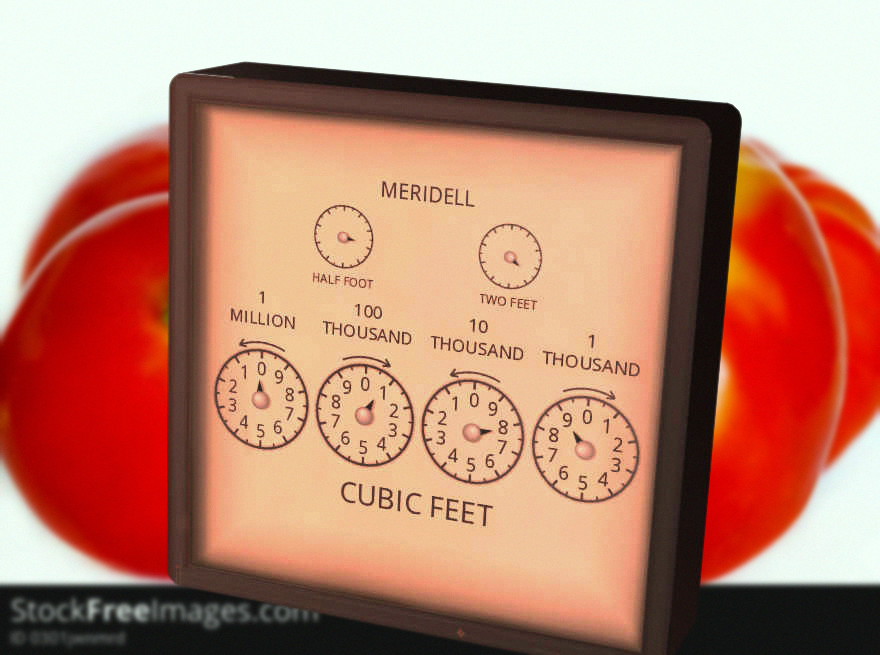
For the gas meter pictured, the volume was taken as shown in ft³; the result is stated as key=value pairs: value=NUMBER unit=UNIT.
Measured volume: value=7900 unit=ft³
